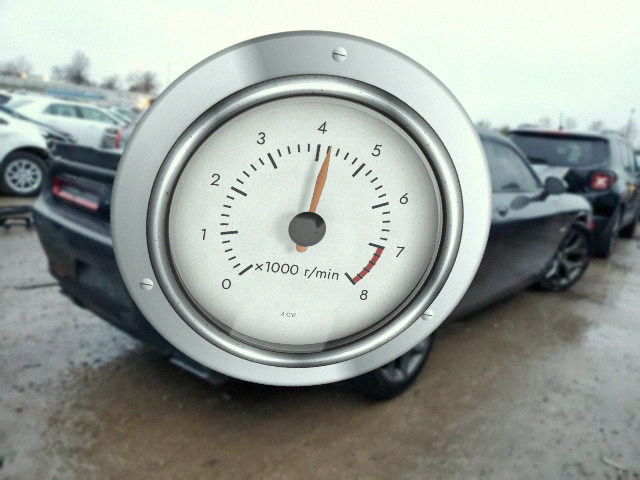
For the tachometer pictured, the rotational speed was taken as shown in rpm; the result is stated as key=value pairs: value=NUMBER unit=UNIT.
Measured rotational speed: value=4200 unit=rpm
